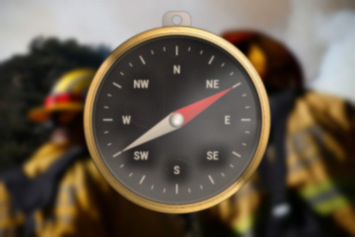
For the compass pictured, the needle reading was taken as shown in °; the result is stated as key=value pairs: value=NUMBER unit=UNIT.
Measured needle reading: value=60 unit=°
